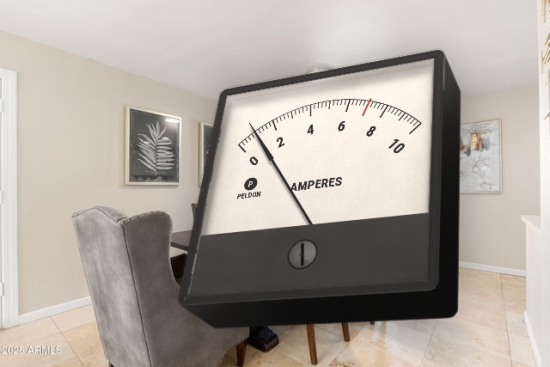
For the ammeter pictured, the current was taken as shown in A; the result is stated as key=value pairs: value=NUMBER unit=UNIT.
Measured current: value=1 unit=A
